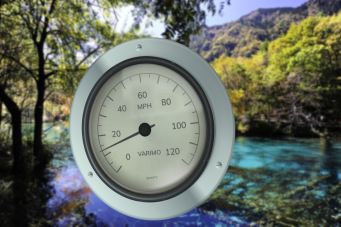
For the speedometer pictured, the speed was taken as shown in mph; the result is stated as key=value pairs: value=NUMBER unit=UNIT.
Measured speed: value=12.5 unit=mph
